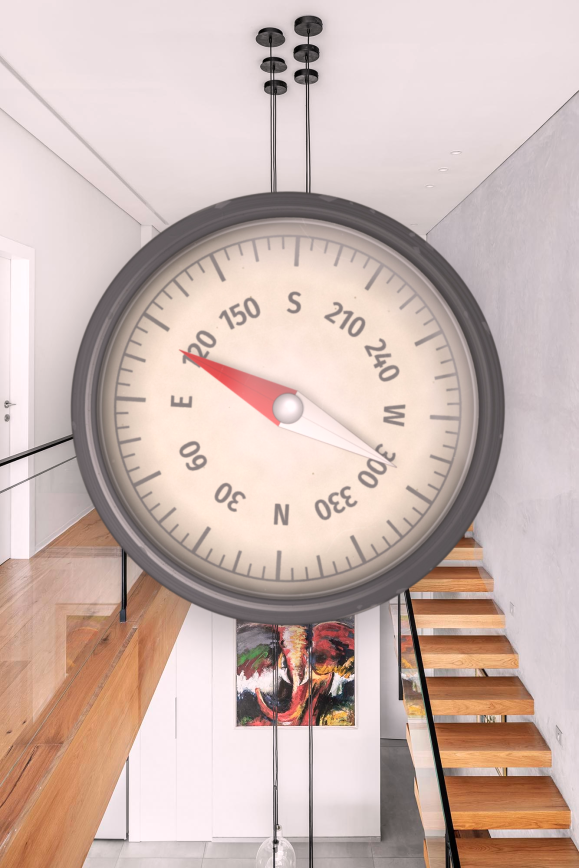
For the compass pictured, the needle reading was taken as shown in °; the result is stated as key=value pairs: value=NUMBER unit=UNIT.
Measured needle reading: value=115 unit=°
